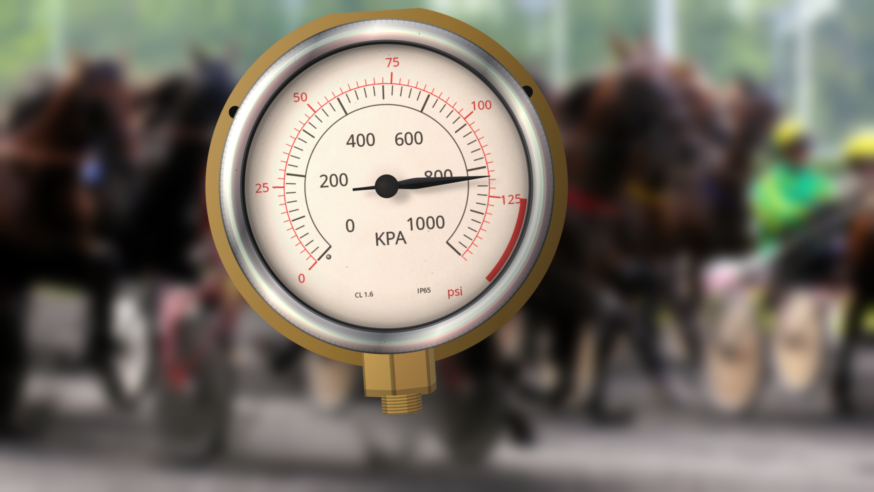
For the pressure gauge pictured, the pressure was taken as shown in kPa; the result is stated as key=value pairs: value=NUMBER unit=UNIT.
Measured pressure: value=820 unit=kPa
